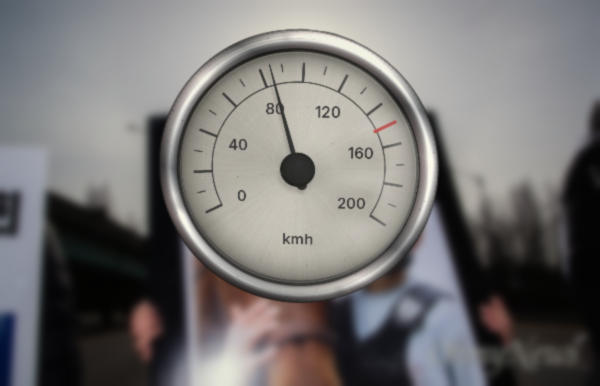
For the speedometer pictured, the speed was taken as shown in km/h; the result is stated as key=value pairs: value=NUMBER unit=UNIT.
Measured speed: value=85 unit=km/h
